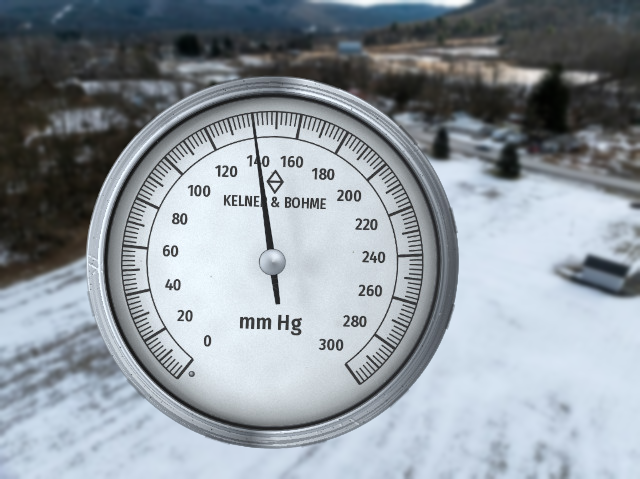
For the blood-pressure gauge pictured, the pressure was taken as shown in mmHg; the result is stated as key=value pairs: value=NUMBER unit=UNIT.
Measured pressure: value=140 unit=mmHg
